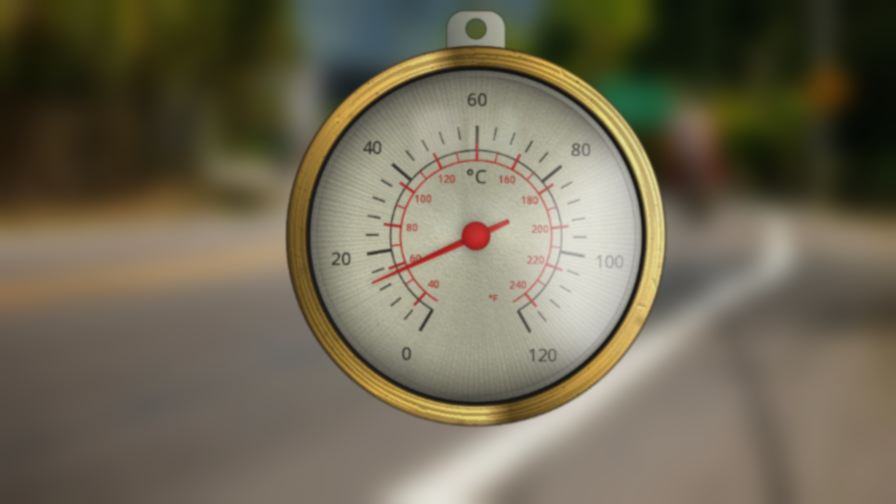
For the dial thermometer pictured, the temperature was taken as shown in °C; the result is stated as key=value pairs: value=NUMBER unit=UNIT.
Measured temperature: value=14 unit=°C
